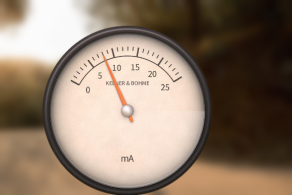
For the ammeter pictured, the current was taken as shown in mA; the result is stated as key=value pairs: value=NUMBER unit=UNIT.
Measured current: value=8 unit=mA
